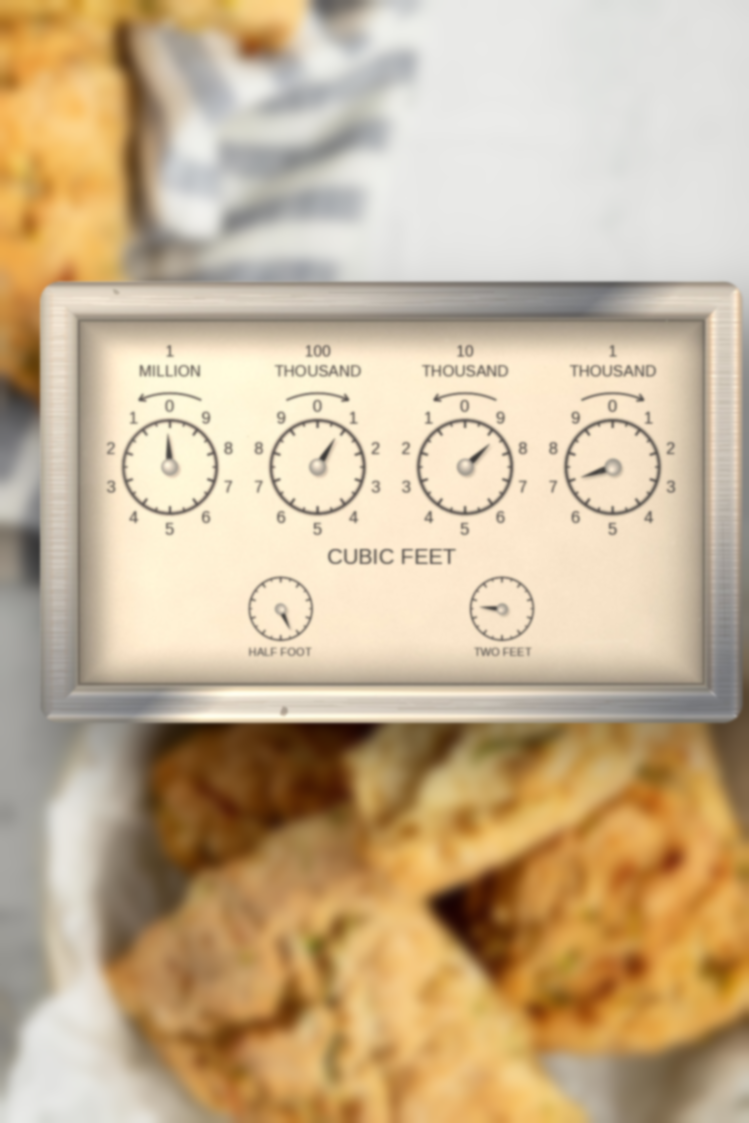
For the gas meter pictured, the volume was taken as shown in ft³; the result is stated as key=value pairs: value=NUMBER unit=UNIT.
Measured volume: value=8700 unit=ft³
